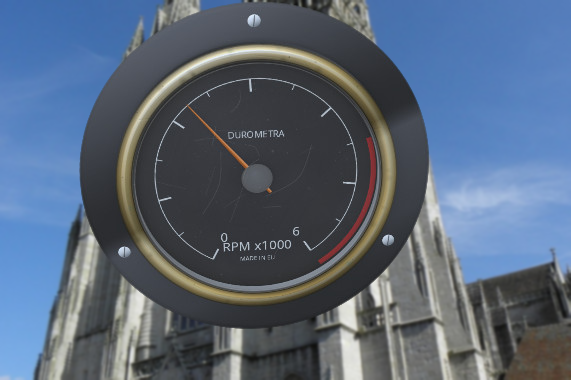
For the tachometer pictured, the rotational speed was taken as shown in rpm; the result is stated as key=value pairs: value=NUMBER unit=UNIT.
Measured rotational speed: value=2250 unit=rpm
